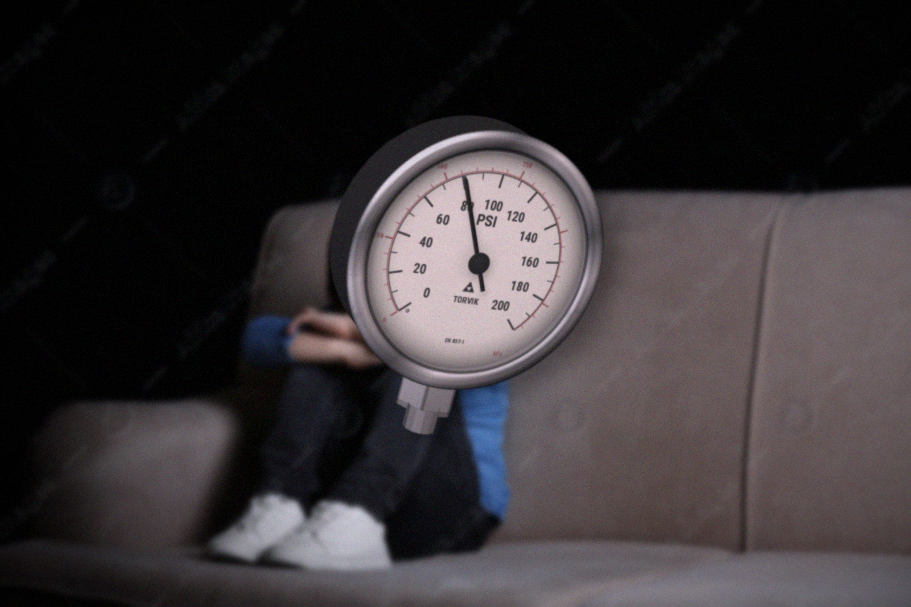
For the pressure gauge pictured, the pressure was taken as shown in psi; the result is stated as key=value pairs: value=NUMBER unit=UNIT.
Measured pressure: value=80 unit=psi
